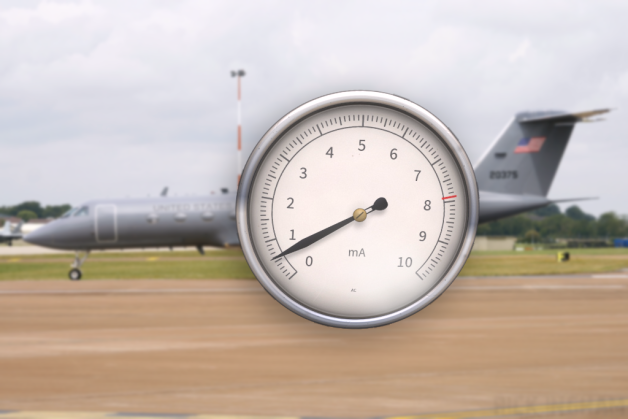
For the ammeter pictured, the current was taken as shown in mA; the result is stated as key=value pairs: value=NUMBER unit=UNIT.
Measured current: value=0.6 unit=mA
